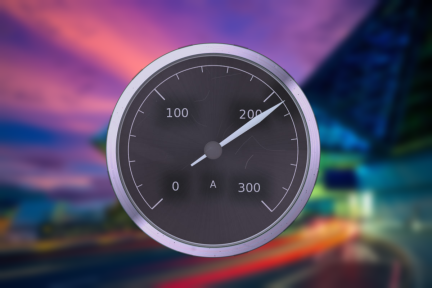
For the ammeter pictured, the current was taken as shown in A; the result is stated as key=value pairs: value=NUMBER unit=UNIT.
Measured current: value=210 unit=A
